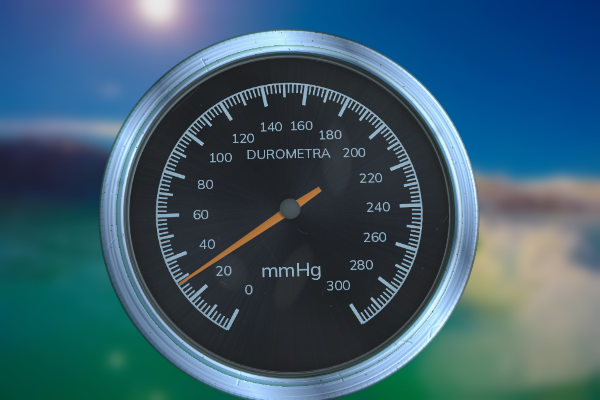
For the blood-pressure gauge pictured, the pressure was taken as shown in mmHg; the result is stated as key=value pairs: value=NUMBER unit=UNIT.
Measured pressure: value=28 unit=mmHg
